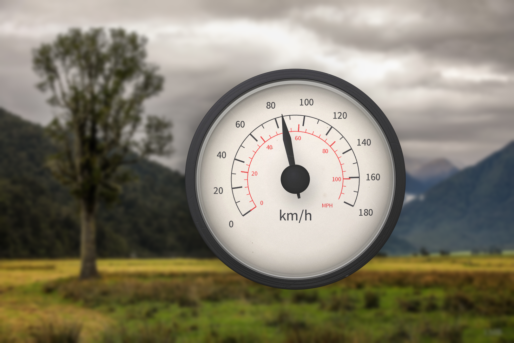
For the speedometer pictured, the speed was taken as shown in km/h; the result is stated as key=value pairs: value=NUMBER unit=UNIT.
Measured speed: value=85 unit=km/h
